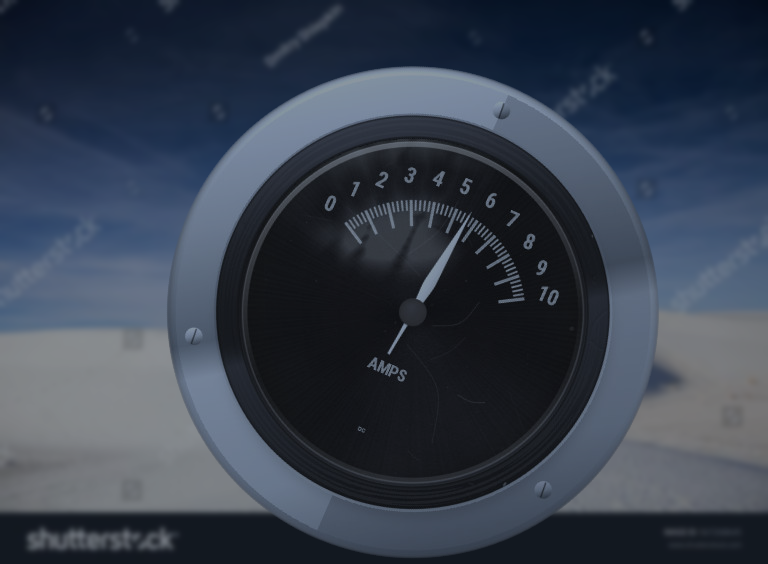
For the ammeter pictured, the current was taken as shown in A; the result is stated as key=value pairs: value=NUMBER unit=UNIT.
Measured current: value=5.6 unit=A
